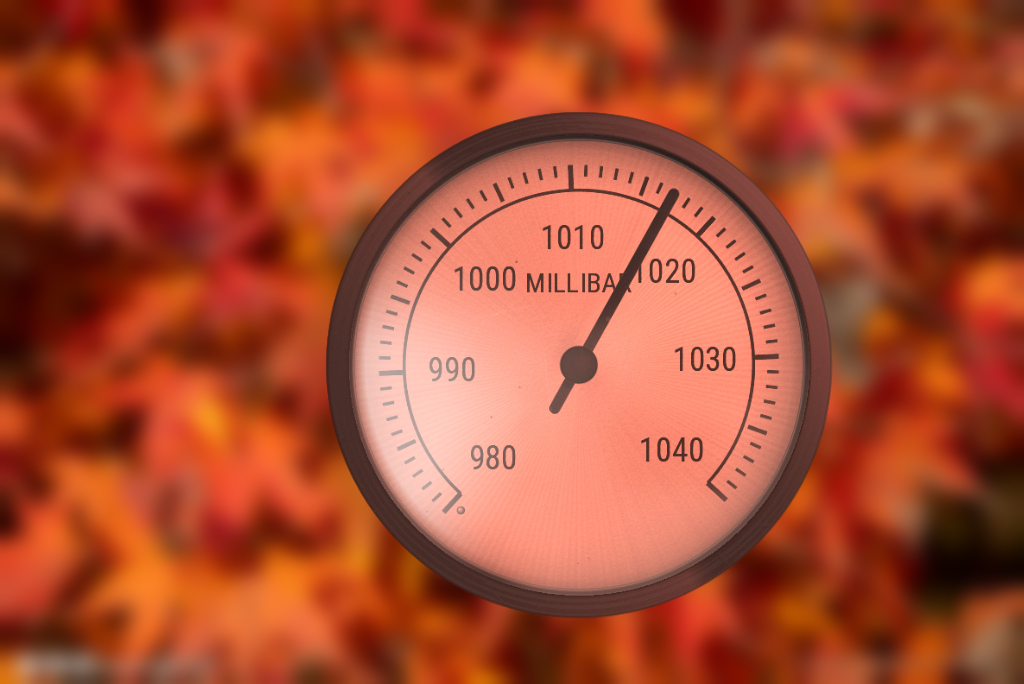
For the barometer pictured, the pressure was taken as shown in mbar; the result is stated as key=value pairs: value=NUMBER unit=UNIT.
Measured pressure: value=1017 unit=mbar
